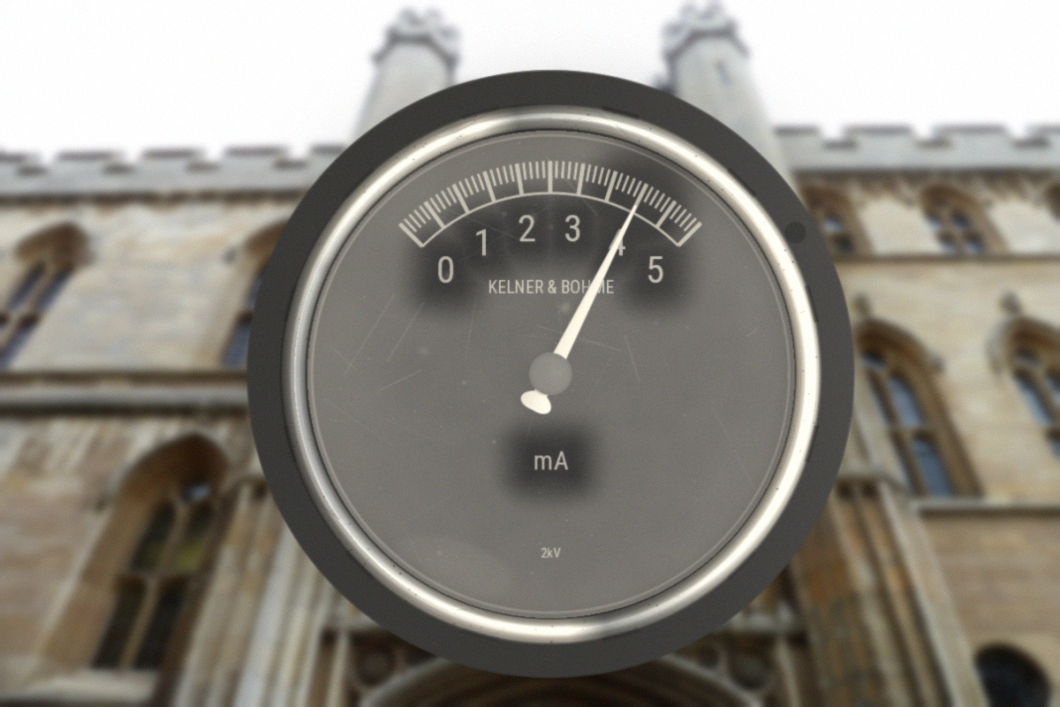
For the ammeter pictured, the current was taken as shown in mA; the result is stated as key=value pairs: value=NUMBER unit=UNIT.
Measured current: value=4 unit=mA
